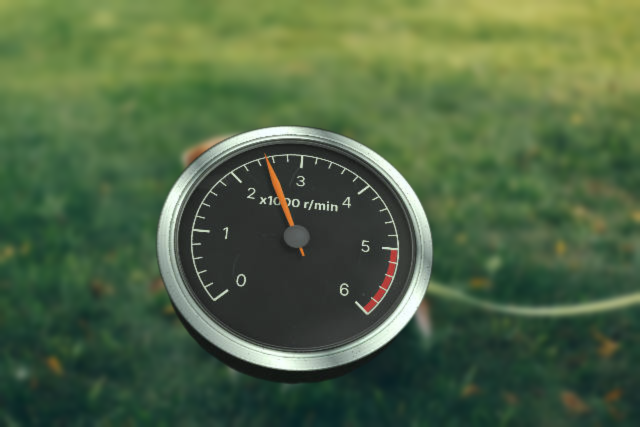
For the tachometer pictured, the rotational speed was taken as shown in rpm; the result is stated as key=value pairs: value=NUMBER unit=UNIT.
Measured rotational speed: value=2500 unit=rpm
